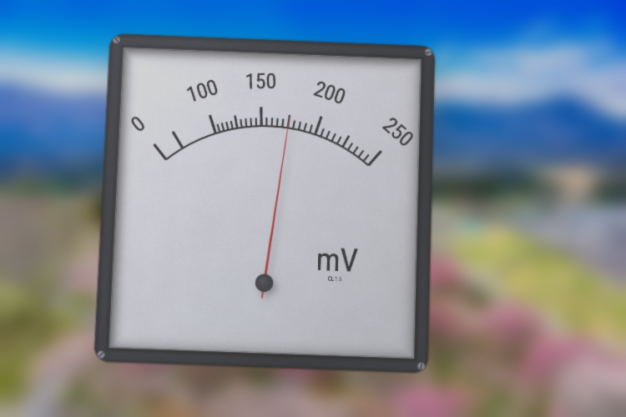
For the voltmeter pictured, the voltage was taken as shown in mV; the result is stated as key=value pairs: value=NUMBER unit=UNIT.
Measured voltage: value=175 unit=mV
